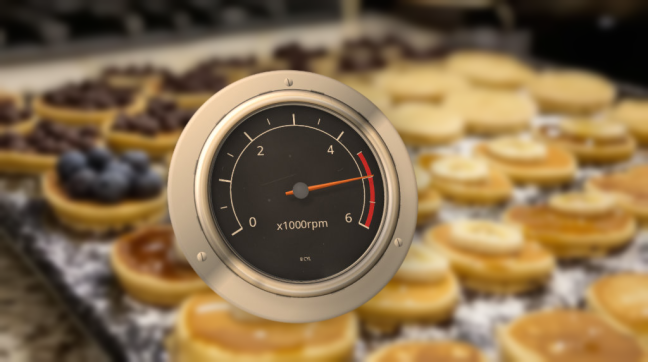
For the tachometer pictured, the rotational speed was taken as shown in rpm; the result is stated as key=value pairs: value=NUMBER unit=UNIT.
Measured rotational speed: value=5000 unit=rpm
